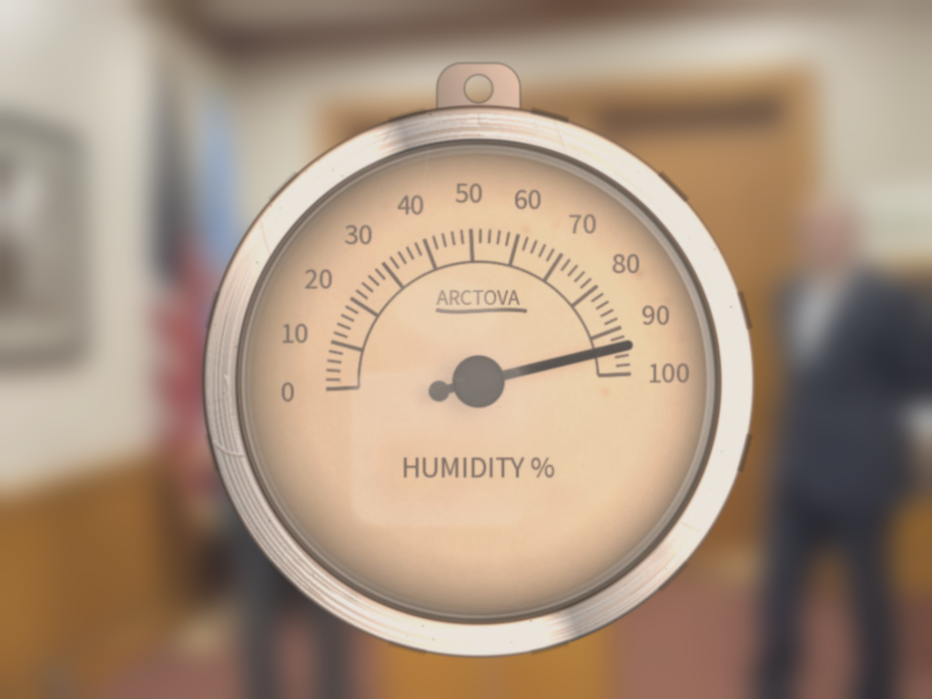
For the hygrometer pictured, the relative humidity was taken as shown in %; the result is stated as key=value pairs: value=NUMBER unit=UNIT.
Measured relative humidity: value=94 unit=%
